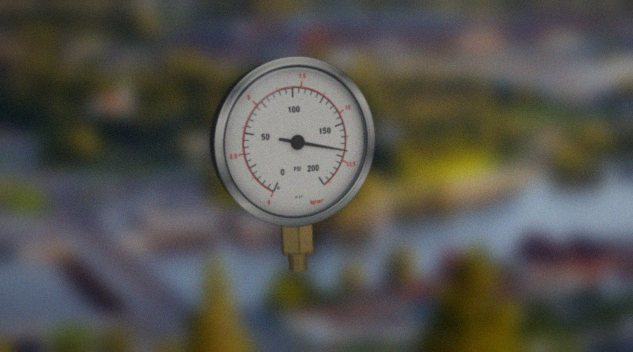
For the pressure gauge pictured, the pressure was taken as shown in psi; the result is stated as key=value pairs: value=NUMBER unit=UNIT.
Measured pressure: value=170 unit=psi
